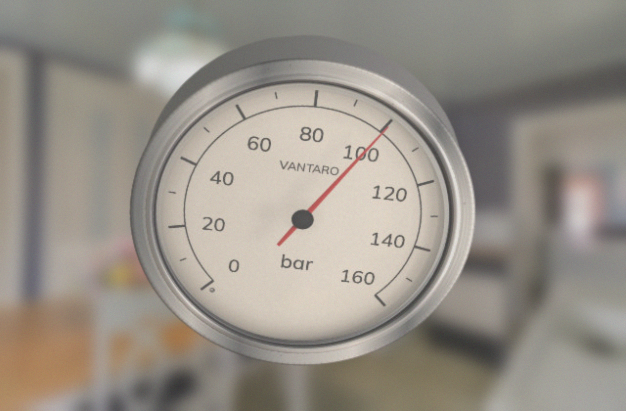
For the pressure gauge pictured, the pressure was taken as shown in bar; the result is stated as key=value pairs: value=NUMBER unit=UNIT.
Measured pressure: value=100 unit=bar
